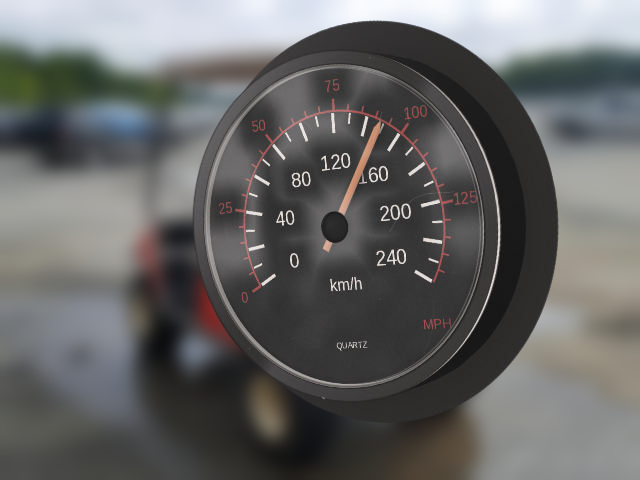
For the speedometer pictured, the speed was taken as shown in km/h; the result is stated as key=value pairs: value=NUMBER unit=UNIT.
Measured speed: value=150 unit=km/h
